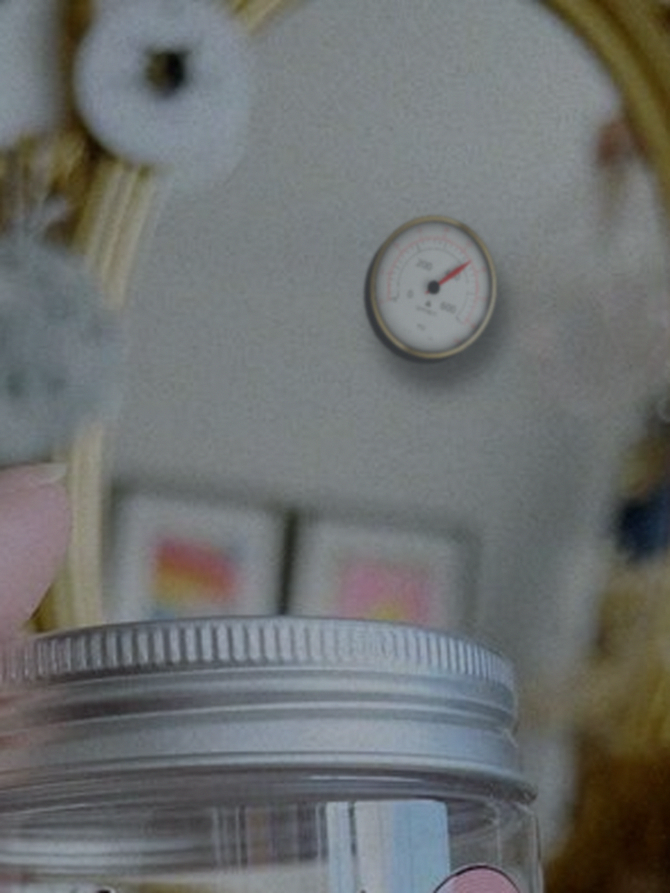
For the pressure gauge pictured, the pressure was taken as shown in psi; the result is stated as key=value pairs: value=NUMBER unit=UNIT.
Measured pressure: value=400 unit=psi
